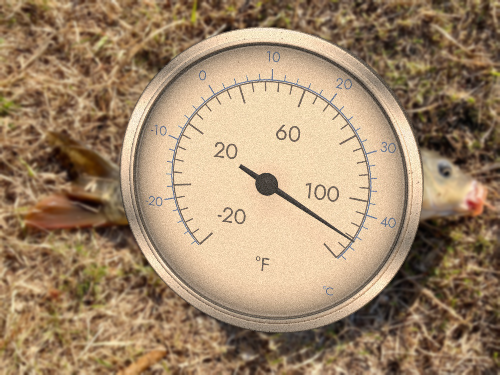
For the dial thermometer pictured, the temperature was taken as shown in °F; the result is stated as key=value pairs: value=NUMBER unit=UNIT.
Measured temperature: value=112 unit=°F
